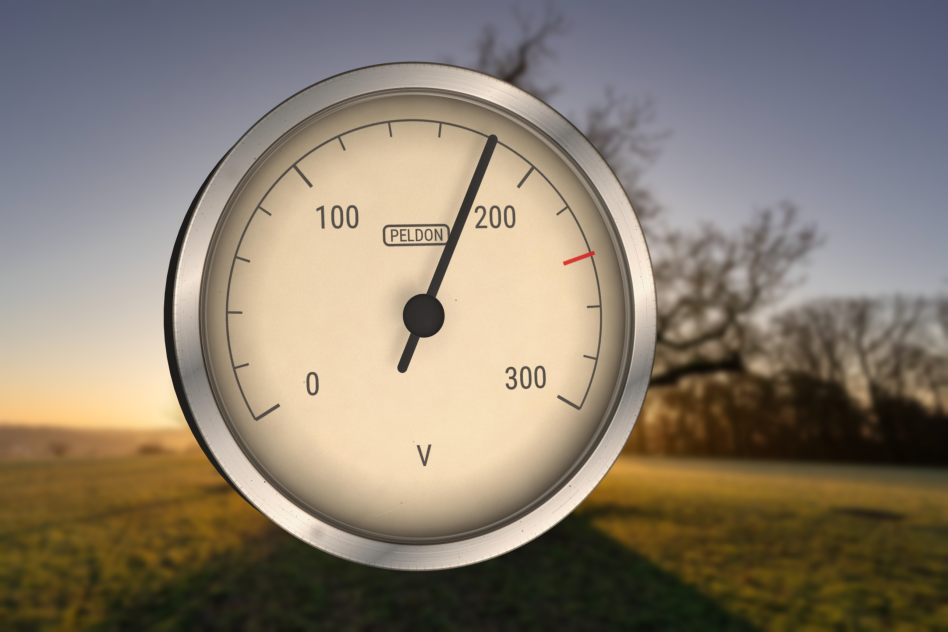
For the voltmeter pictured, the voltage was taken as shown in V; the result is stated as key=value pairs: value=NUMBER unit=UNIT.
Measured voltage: value=180 unit=V
